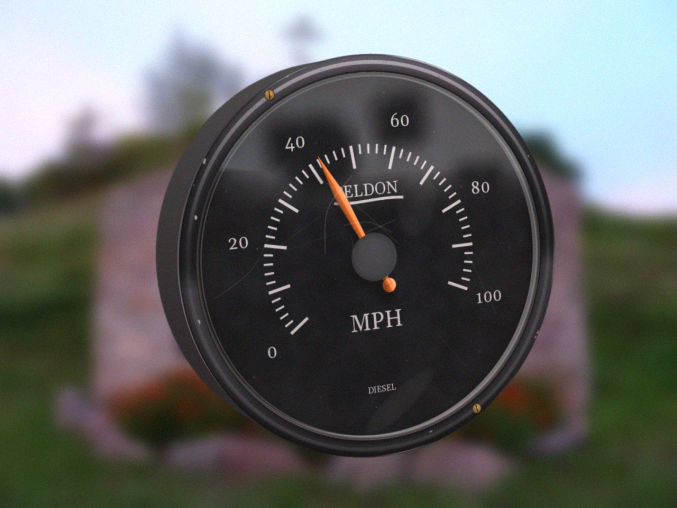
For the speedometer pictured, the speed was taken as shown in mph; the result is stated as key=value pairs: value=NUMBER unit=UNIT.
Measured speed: value=42 unit=mph
